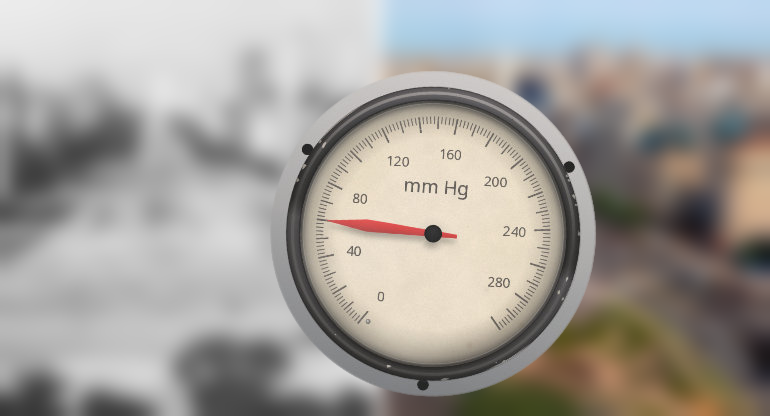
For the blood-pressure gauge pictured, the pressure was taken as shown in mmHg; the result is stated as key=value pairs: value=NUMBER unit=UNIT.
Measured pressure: value=60 unit=mmHg
